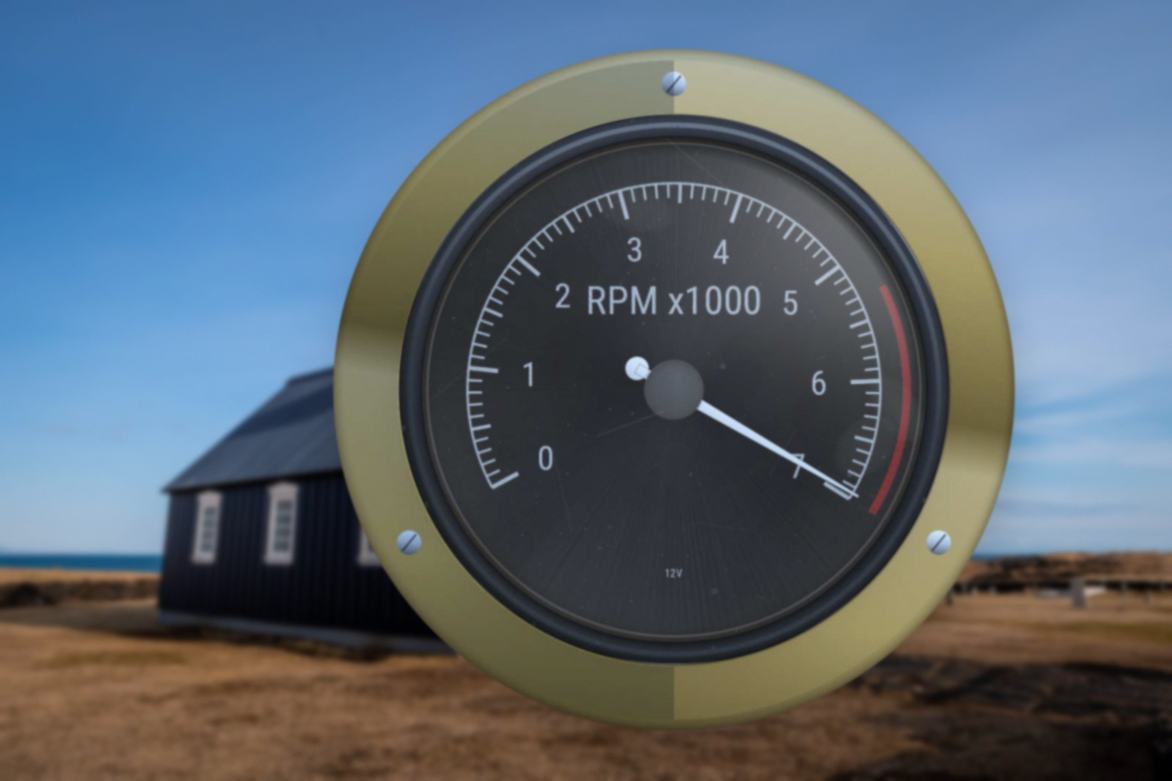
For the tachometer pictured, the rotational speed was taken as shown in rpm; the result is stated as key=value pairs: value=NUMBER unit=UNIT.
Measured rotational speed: value=6950 unit=rpm
